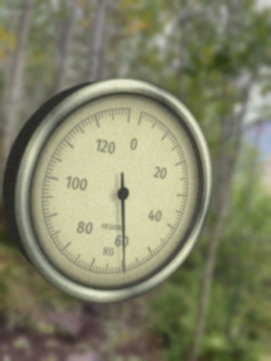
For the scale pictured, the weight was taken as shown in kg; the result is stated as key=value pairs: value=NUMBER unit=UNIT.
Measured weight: value=60 unit=kg
